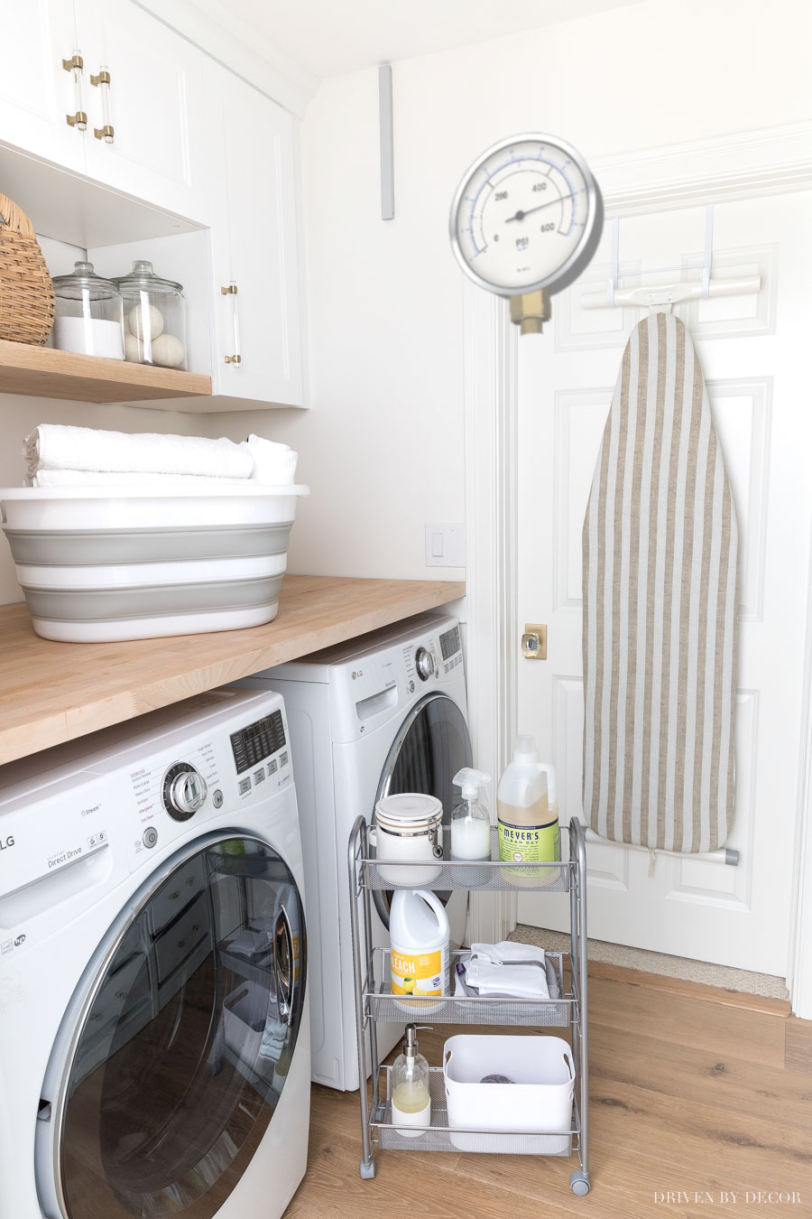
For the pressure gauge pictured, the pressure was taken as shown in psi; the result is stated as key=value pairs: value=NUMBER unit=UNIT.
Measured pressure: value=500 unit=psi
